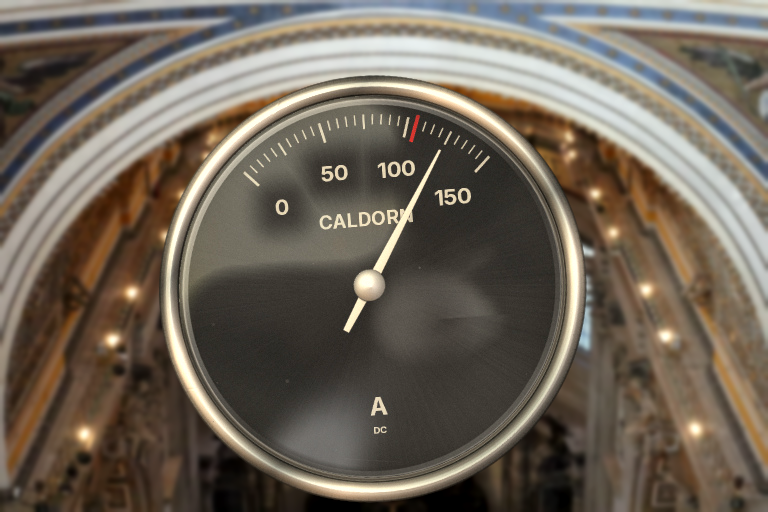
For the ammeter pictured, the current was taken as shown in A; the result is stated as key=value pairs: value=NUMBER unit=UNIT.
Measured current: value=125 unit=A
